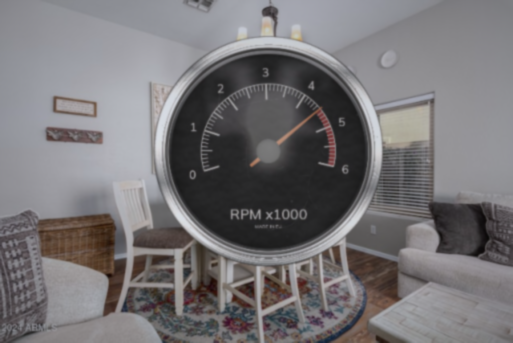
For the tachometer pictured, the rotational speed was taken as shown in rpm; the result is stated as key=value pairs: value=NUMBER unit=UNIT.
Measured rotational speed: value=4500 unit=rpm
